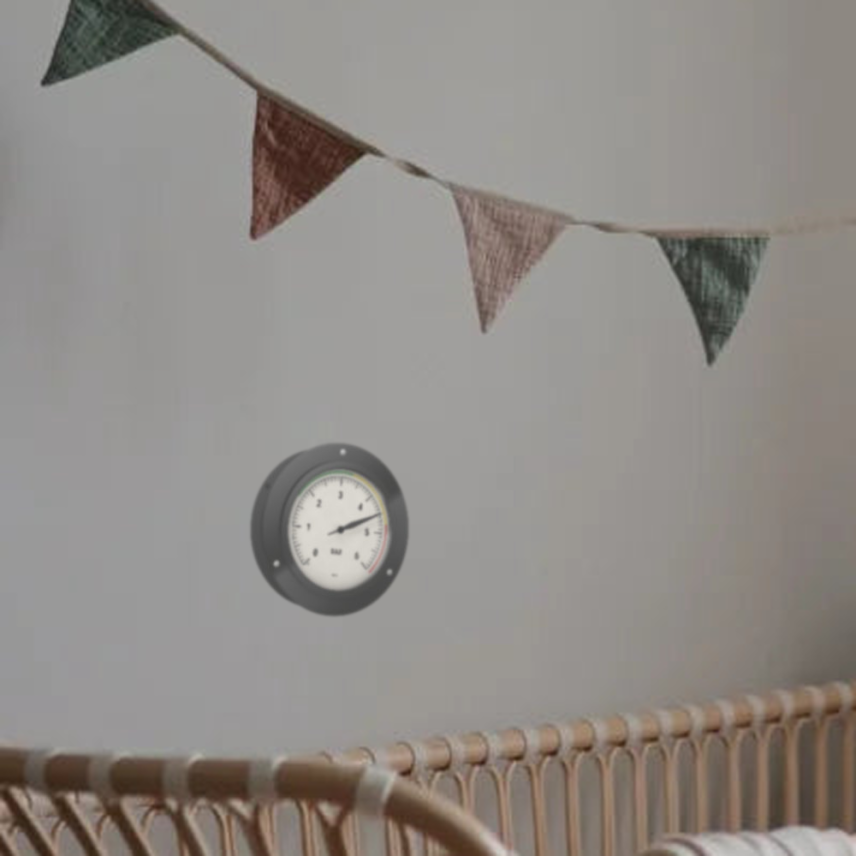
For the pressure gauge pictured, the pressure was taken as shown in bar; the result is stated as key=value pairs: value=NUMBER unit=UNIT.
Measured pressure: value=4.5 unit=bar
